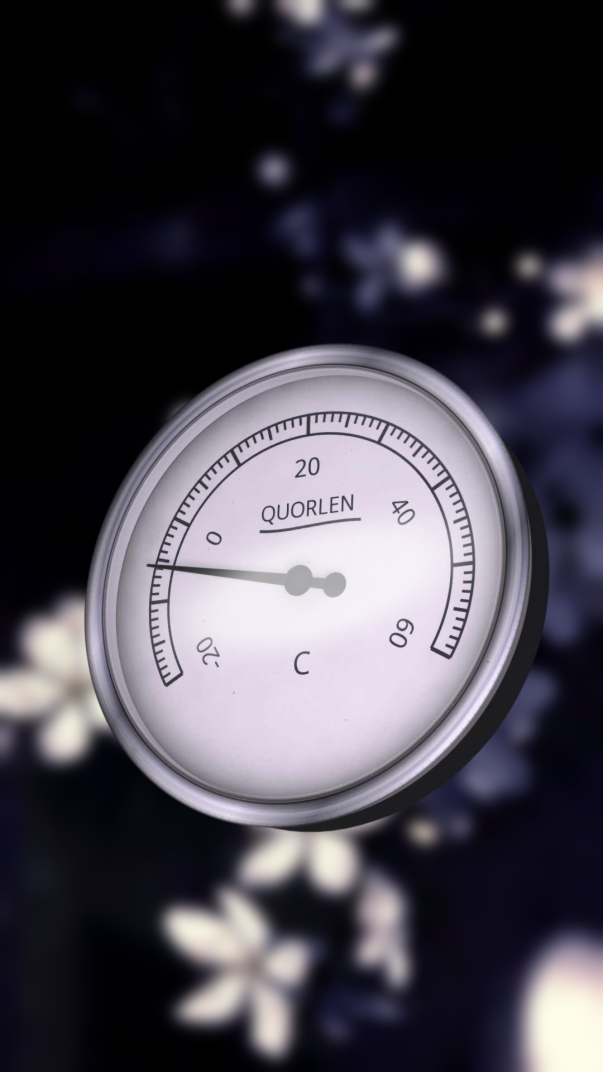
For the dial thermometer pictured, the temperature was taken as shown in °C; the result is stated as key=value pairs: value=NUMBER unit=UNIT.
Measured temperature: value=-6 unit=°C
